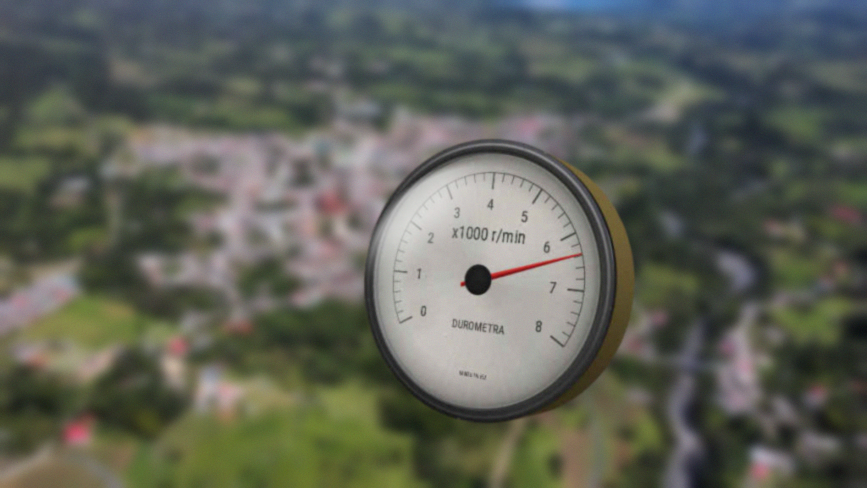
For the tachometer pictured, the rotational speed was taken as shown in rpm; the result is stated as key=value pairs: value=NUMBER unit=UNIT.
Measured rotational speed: value=6400 unit=rpm
